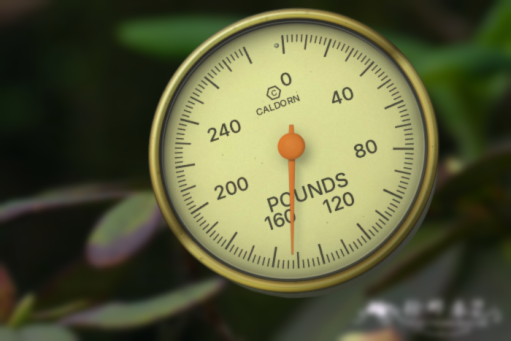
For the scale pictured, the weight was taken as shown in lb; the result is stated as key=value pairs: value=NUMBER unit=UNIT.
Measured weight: value=152 unit=lb
